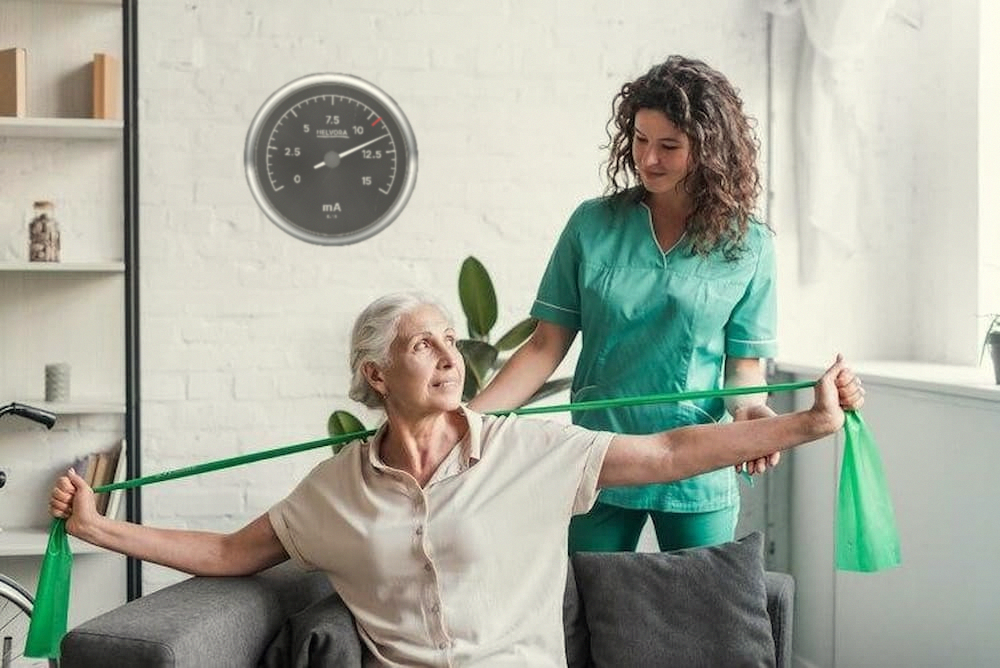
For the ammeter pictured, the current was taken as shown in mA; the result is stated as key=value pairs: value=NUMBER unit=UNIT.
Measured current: value=11.5 unit=mA
